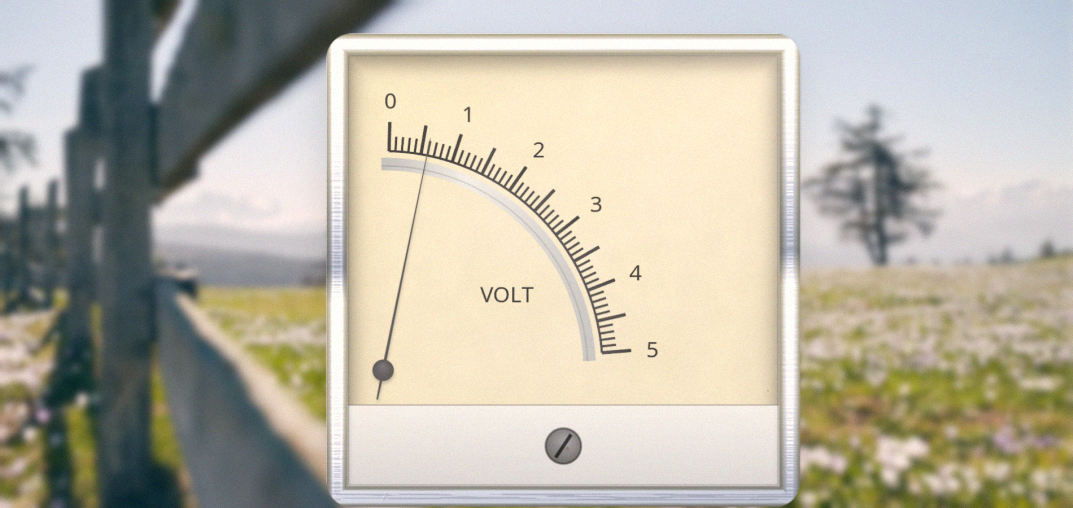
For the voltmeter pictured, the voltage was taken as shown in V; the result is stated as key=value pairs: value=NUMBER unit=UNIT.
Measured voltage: value=0.6 unit=V
